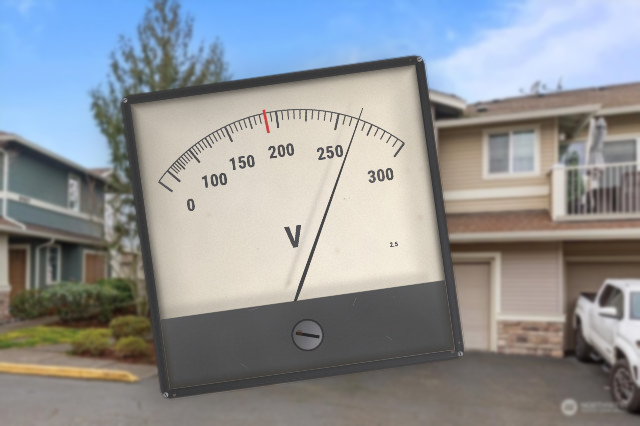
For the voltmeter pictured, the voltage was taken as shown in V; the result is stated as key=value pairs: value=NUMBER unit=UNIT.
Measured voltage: value=265 unit=V
